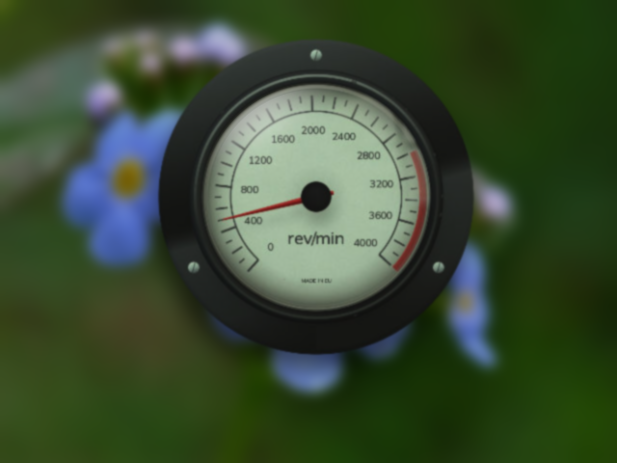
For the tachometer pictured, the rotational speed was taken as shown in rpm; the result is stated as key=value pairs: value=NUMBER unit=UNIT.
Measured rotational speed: value=500 unit=rpm
